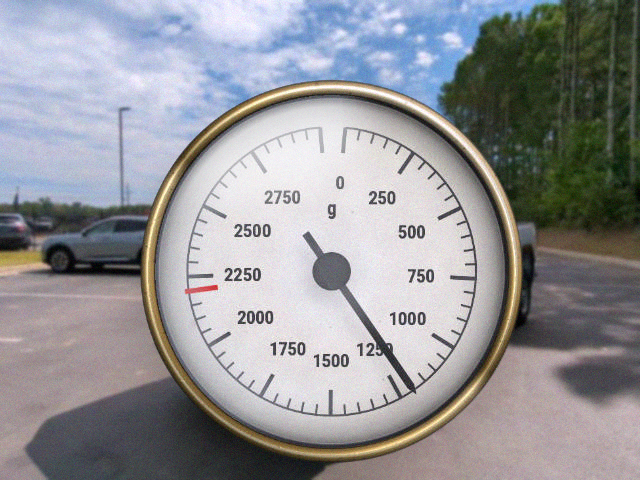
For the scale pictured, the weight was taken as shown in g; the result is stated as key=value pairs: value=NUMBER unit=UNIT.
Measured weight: value=1200 unit=g
